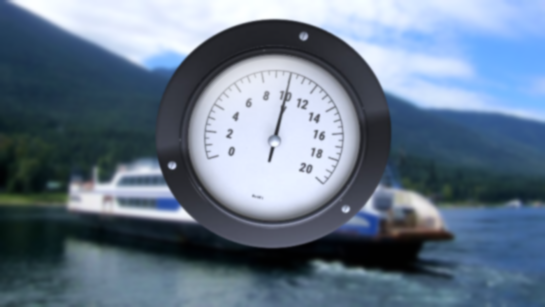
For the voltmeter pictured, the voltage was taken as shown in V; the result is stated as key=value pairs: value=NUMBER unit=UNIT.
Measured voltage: value=10 unit=V
